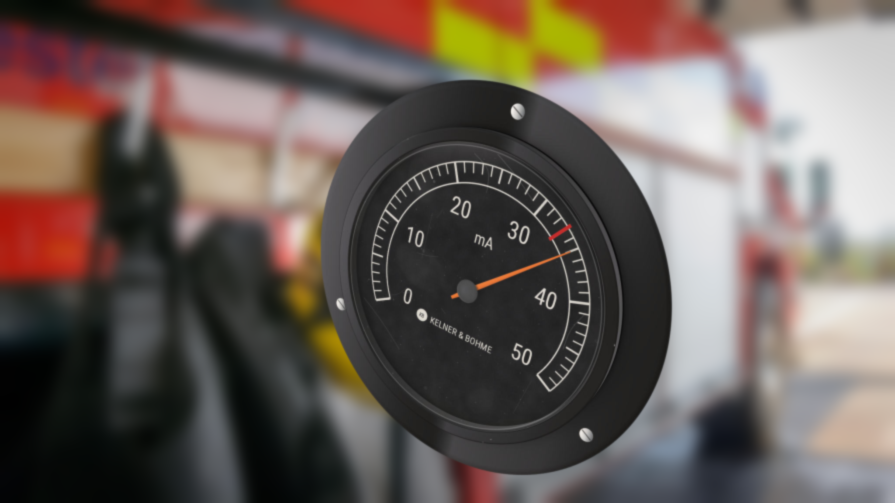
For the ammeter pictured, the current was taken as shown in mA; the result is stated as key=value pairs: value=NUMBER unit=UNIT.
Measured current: value=35 unit=mA
